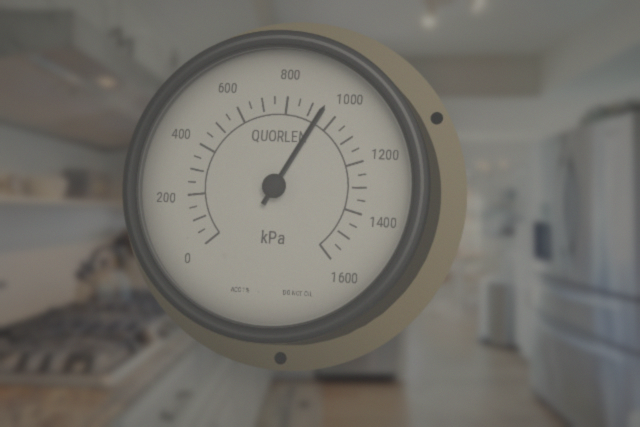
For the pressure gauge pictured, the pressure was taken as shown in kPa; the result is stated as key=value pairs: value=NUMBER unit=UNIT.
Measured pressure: value=950 unit=kPa
